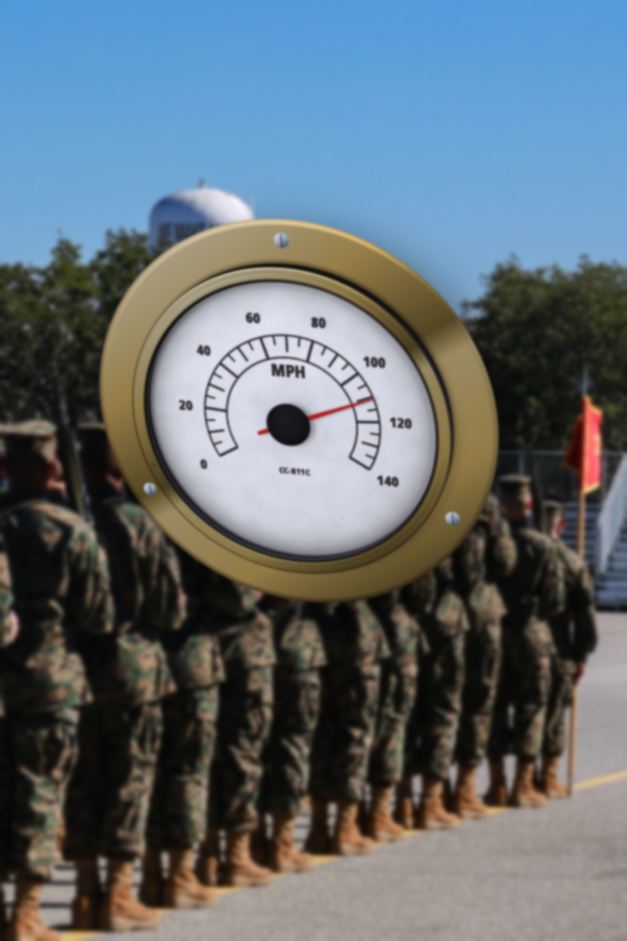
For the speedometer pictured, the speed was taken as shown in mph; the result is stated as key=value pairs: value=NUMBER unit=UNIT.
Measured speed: value=110 unit=mph
